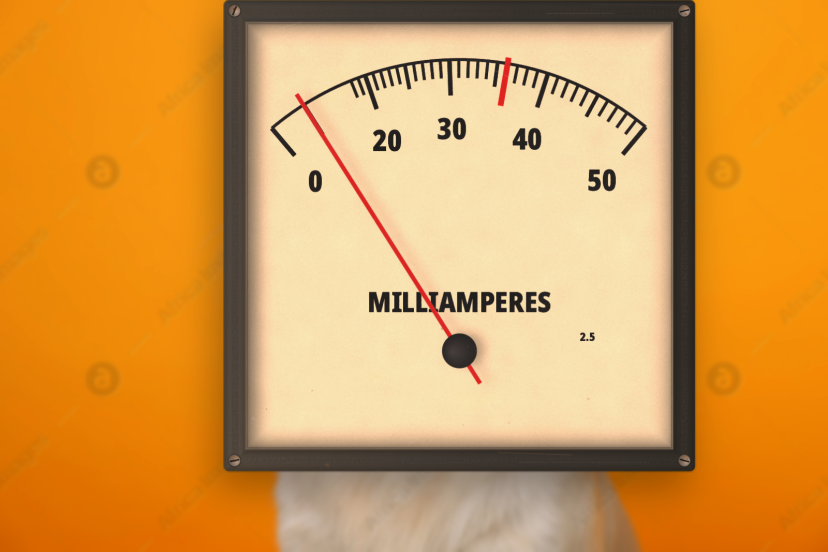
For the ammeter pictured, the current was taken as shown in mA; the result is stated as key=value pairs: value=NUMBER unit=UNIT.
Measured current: value=10 unit=mA
